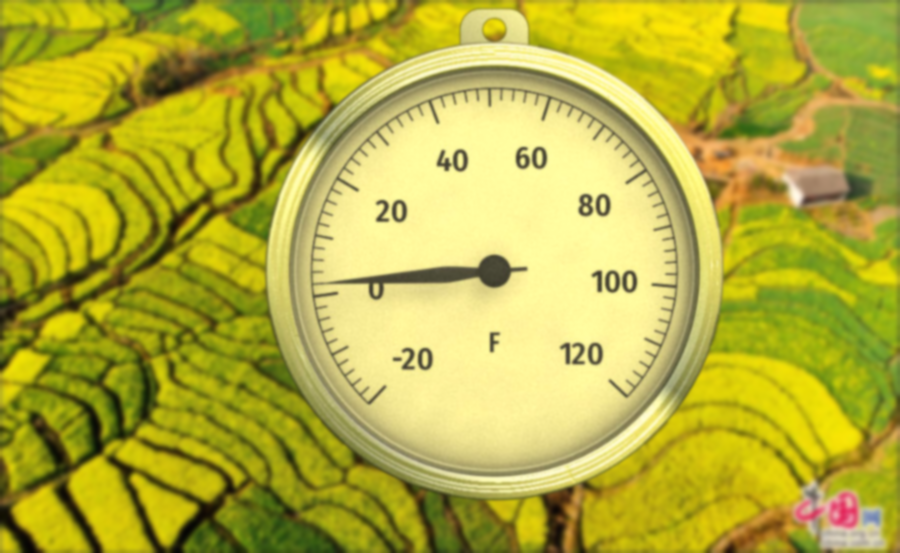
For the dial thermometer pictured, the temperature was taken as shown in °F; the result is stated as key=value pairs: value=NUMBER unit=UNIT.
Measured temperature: value=2 unit=°F
